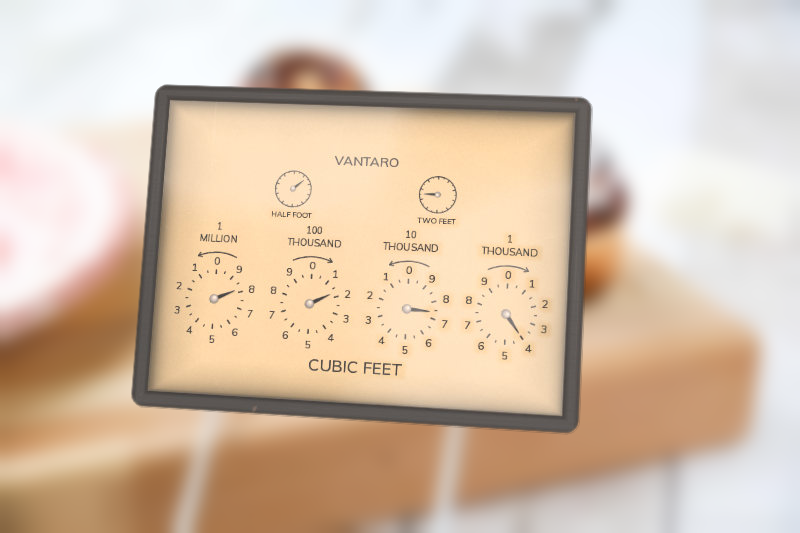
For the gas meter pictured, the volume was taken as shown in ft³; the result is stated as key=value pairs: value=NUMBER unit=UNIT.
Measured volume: value=817400 unit=ft³
